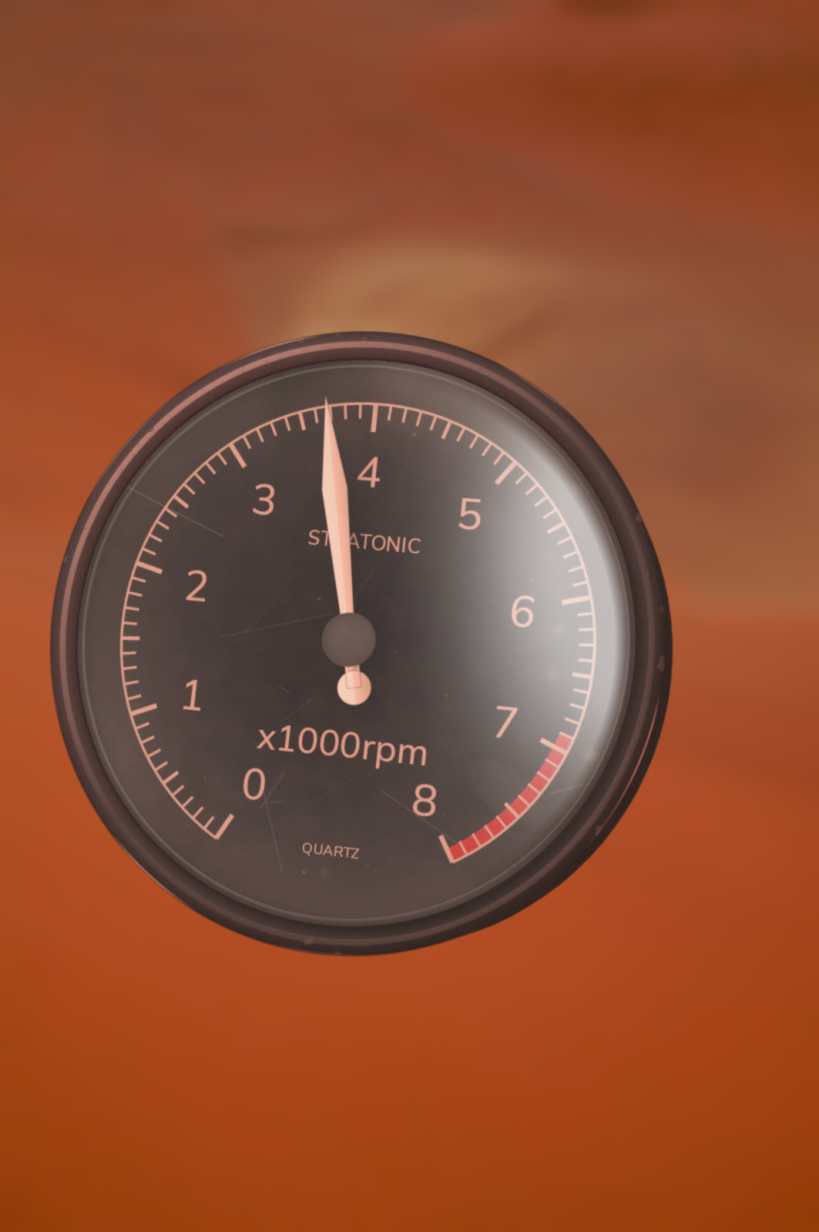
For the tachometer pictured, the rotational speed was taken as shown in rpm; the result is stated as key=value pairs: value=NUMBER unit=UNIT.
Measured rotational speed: value=3700 unit=rpm
